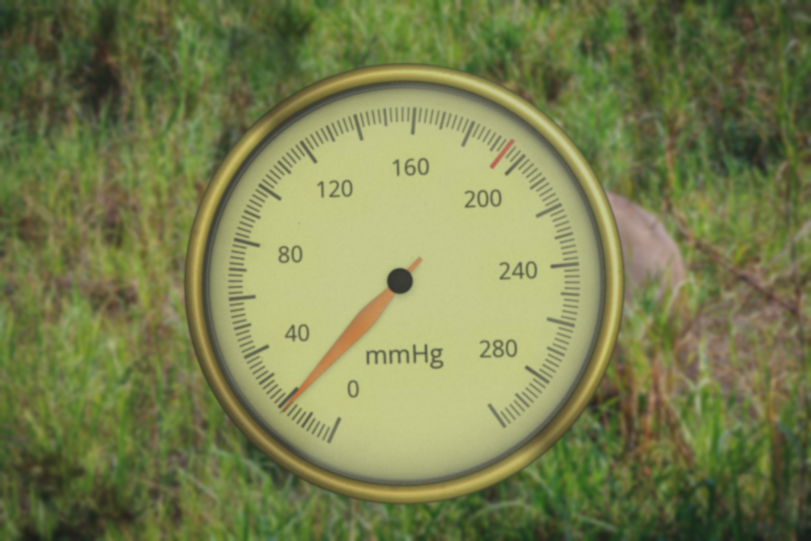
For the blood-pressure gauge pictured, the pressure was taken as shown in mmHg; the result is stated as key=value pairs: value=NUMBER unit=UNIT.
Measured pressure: value=18 unit=mmHg
